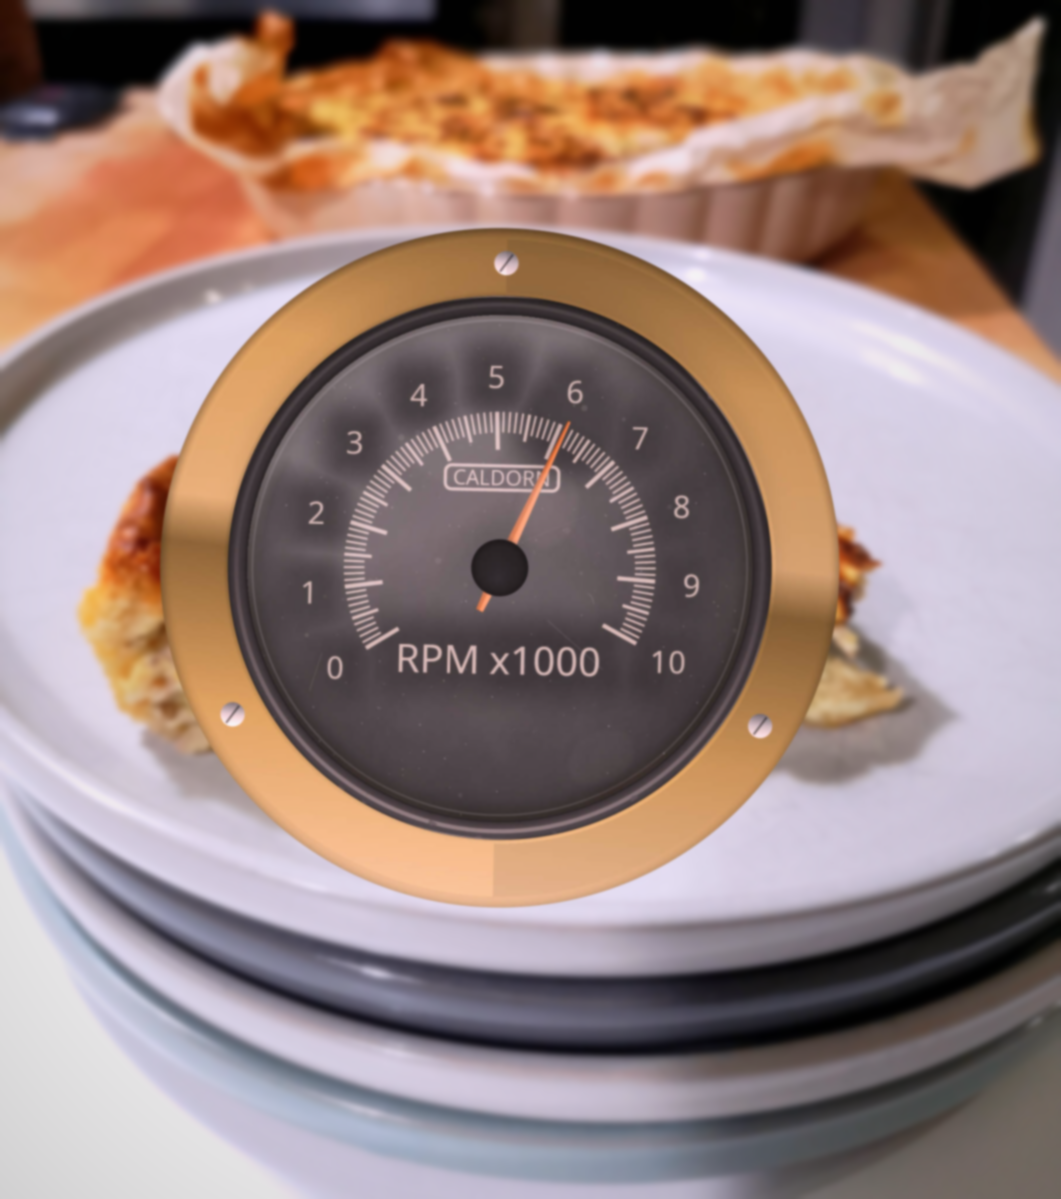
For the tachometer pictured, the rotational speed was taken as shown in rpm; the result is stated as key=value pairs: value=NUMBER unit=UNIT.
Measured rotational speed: value=6100 unit=rpm
